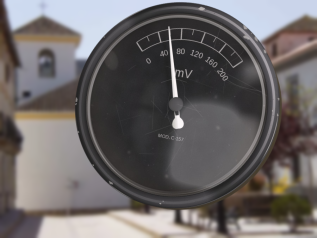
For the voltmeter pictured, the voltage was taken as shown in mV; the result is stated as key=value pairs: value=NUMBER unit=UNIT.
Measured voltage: value=60 unit=mV
